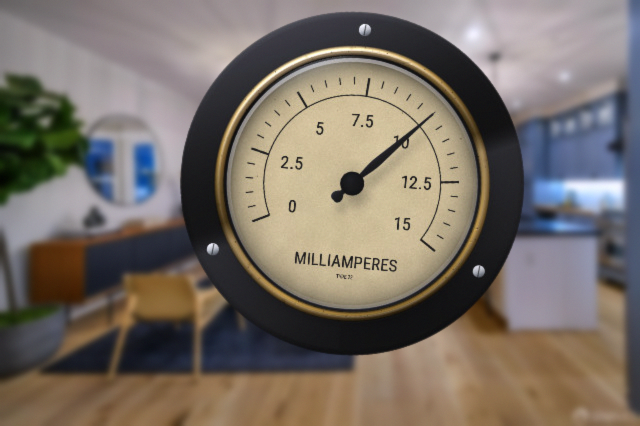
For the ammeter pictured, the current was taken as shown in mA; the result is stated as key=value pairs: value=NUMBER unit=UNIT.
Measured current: value=10 unit=mA
